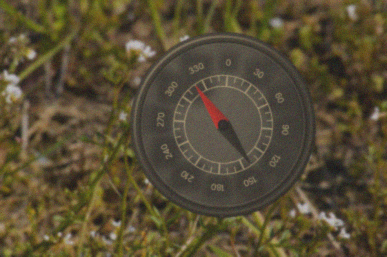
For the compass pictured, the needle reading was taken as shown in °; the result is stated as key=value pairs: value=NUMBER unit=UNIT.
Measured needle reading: value=320 unit=°
